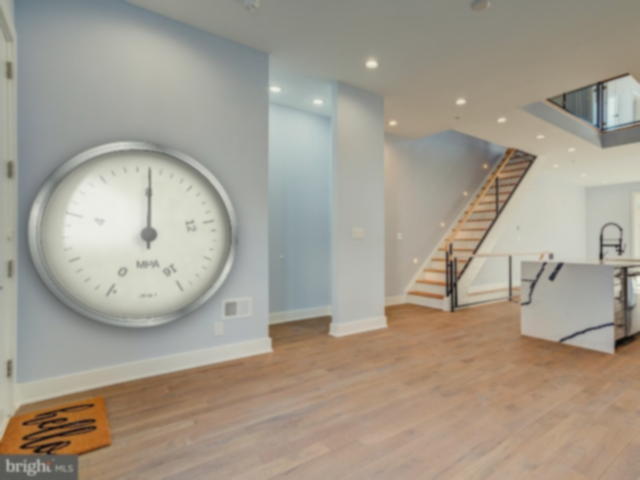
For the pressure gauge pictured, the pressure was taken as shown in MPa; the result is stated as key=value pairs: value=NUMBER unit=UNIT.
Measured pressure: value=8 unit=MPa
